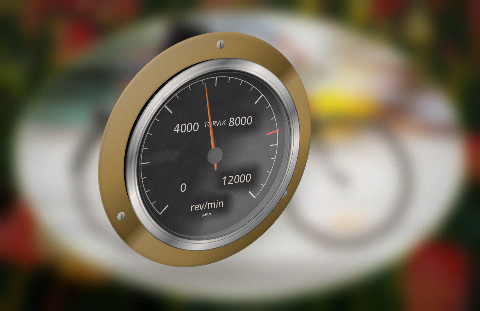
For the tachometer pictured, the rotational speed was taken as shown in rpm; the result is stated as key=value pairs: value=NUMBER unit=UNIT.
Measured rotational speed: value=5500 unit=rpm
